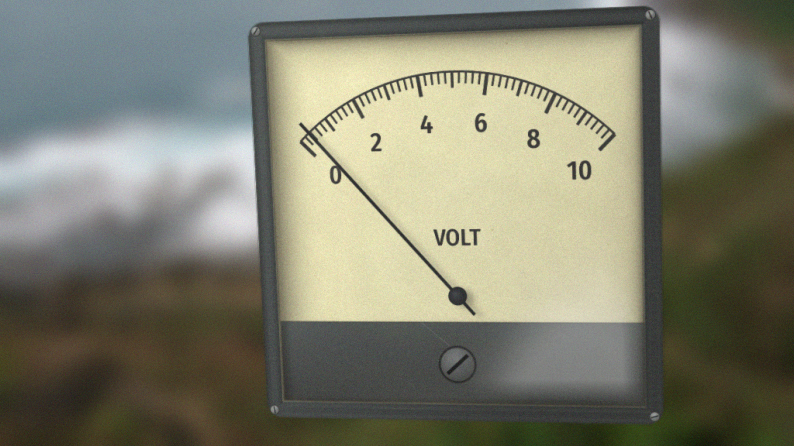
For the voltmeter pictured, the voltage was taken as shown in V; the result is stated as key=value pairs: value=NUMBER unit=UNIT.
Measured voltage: value=0.4 unit=V
